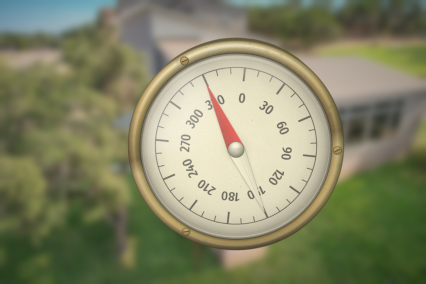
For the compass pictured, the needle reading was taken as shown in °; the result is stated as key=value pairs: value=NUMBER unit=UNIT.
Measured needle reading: value=330 unit=°
